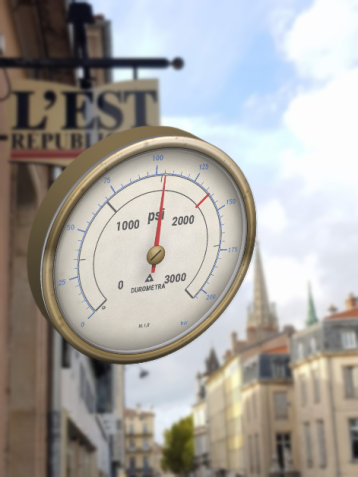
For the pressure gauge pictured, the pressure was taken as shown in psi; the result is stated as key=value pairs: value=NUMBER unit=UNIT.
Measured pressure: value=1500 unit=psi
